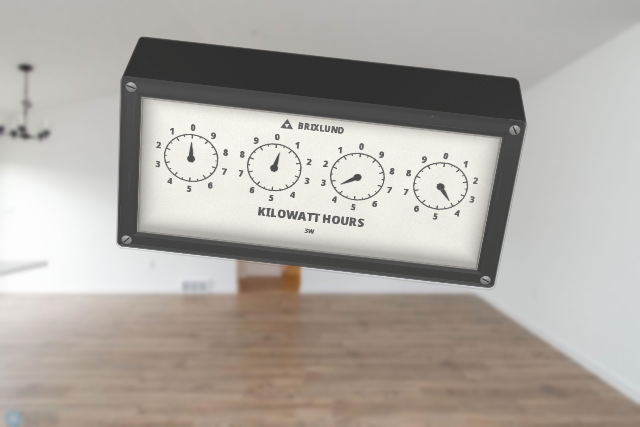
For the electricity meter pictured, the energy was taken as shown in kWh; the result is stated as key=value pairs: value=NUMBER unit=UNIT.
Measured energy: value=34 unit=kWh
